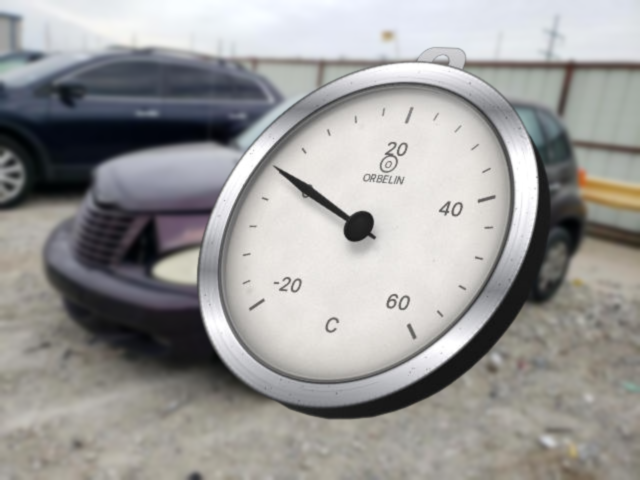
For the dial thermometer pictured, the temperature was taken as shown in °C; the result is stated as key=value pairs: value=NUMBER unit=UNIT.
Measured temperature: value=0 unit=°C
